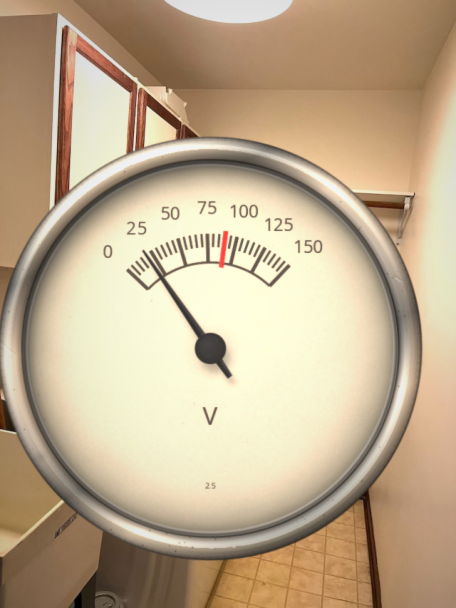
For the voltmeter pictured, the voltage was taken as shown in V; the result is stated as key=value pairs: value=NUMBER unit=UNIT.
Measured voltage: value=20 unit=V
